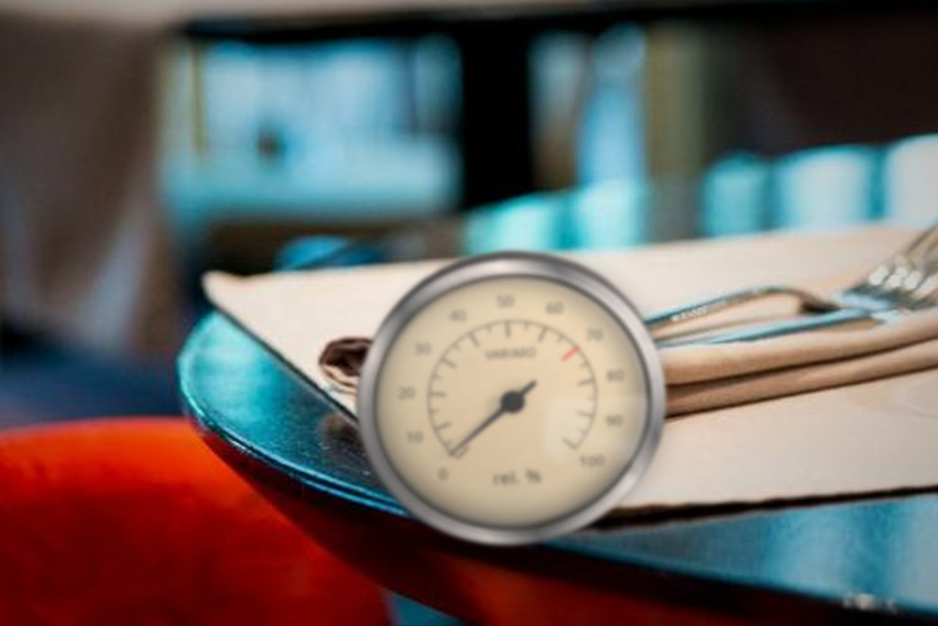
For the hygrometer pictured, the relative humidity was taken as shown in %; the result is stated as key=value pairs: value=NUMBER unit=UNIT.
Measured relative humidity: value=2.5 unit=%
